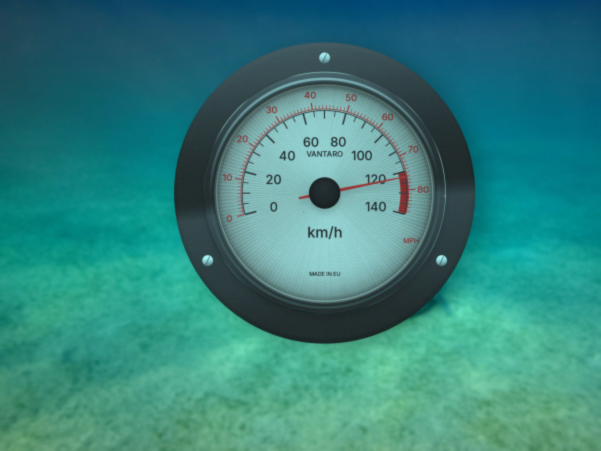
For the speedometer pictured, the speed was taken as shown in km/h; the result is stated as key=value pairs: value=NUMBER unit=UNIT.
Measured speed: value=122.5 unit=km/h
